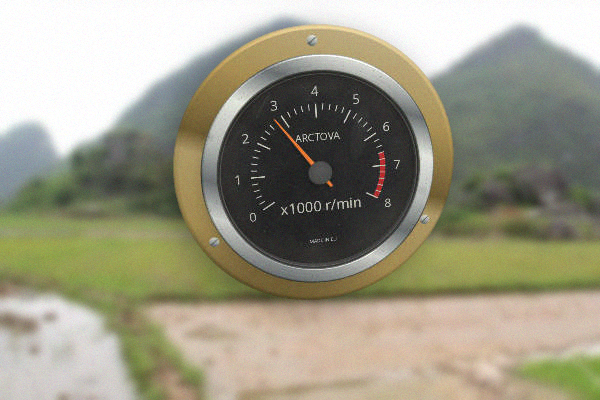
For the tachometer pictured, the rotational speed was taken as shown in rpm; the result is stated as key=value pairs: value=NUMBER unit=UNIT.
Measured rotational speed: value=2800 unit=rpm
